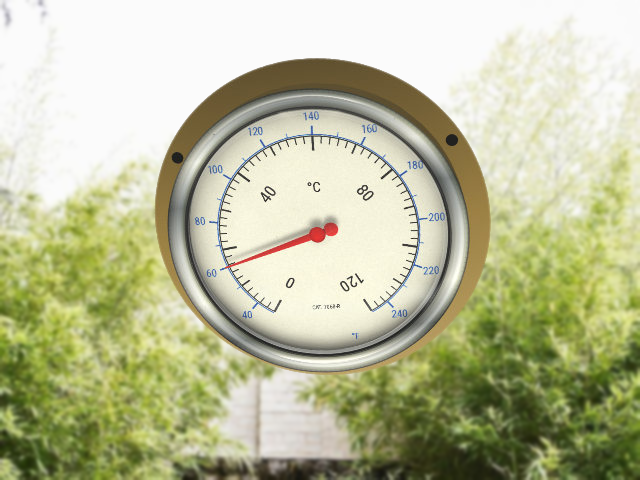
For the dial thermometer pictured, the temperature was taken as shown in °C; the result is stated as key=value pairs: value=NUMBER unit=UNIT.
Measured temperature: value=16 unit=°C
